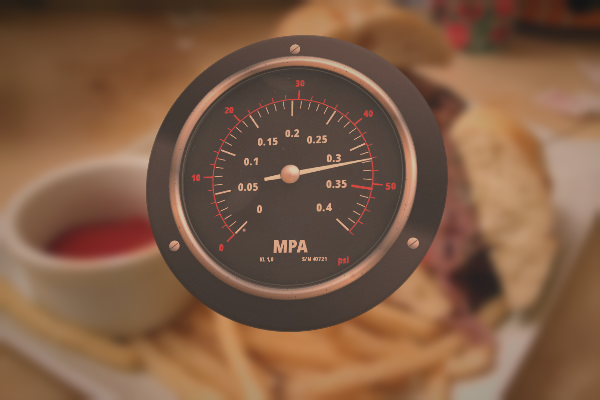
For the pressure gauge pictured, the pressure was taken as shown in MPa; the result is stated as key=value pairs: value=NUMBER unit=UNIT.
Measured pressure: value=0.32 unit=MPa
